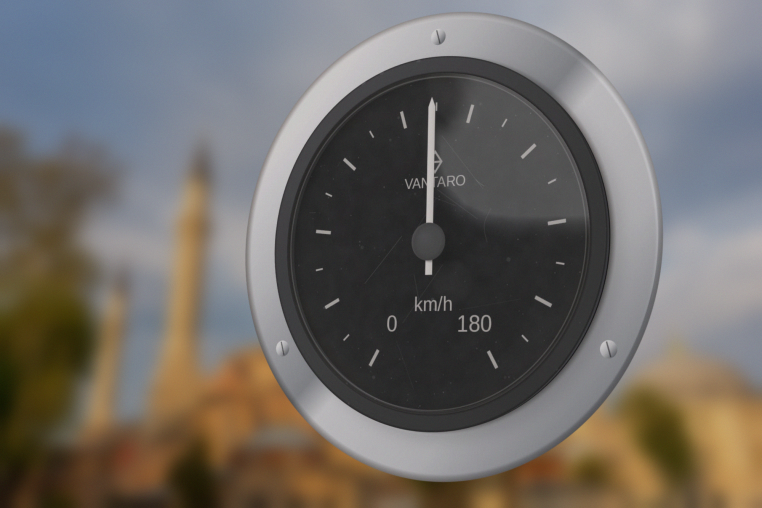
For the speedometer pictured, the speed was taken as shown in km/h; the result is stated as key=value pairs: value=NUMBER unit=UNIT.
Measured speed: value=90 unit=km/h
